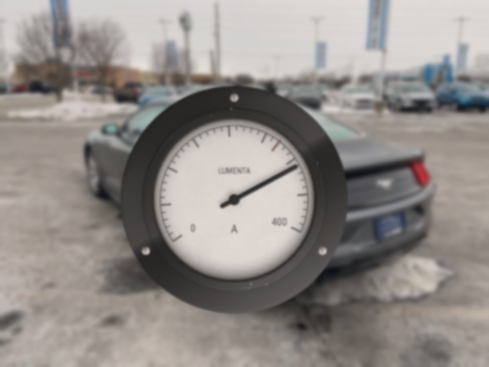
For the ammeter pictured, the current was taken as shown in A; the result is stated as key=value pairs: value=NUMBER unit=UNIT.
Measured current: value=310 unit=A
